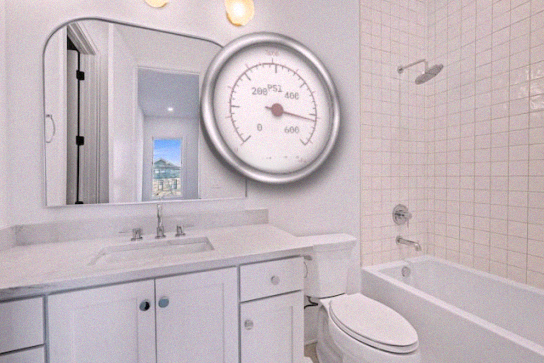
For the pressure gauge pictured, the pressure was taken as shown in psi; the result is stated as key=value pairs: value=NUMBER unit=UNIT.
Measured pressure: value=520 unit=psi
